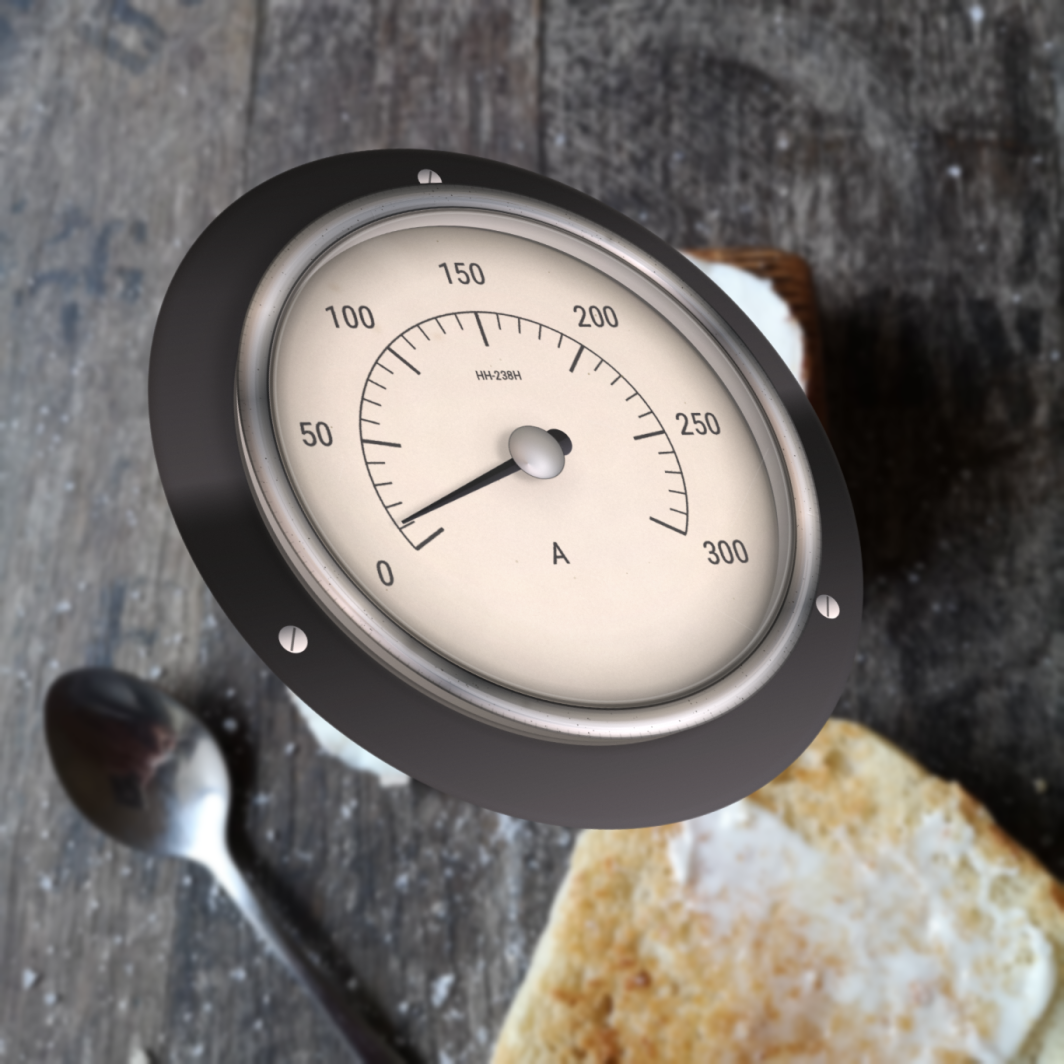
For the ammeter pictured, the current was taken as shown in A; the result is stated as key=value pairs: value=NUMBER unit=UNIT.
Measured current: value=10 unit=A
